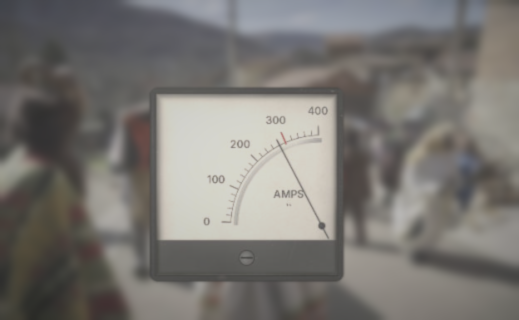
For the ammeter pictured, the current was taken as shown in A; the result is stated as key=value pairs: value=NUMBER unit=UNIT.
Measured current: value=280 unit=A
